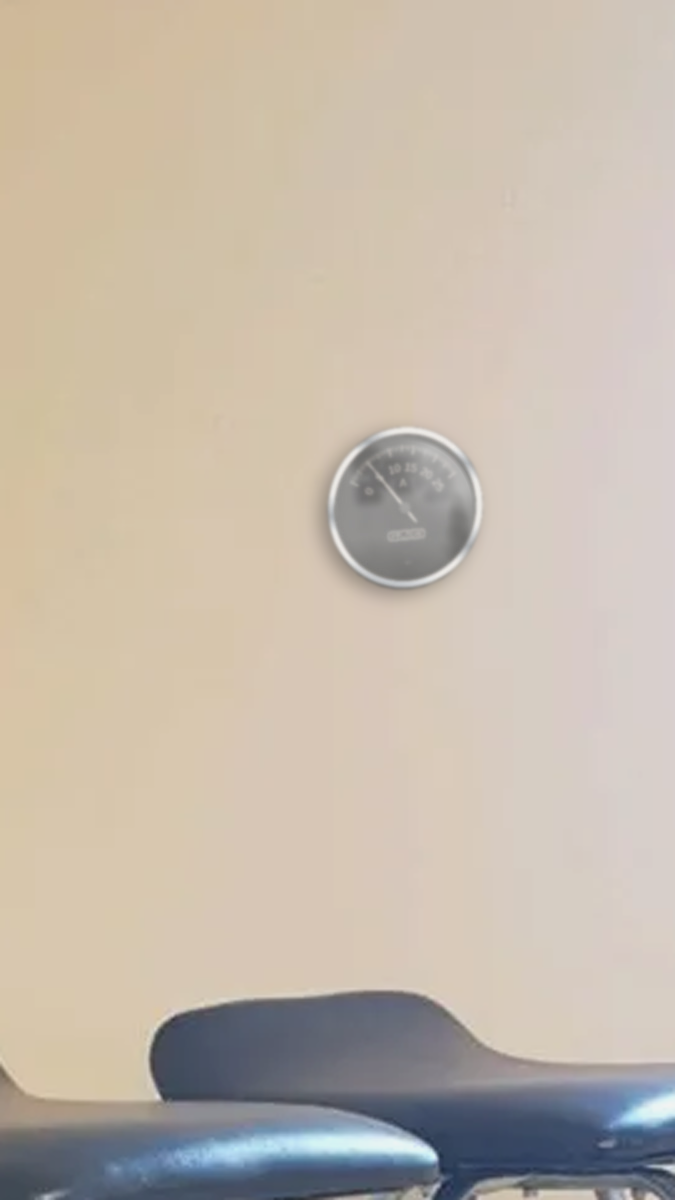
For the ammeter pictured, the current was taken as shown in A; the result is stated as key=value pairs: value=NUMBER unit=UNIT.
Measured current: value=5 unit=A
